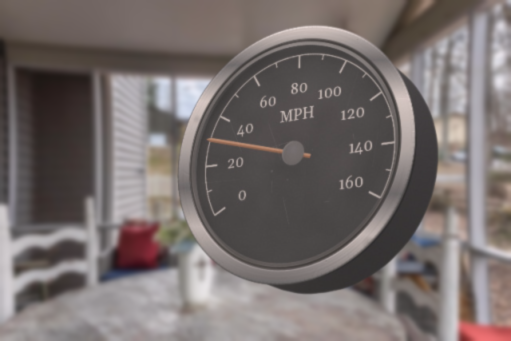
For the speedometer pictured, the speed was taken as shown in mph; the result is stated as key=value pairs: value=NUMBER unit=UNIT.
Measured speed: value=30 unit=mph
